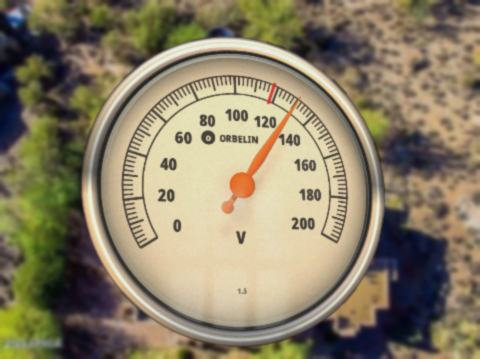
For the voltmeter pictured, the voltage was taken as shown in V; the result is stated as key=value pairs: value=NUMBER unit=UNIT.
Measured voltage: value=130 unit=V
